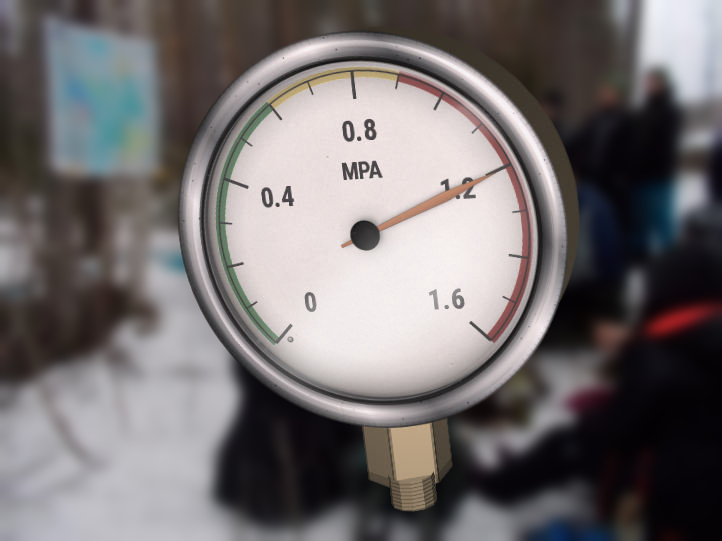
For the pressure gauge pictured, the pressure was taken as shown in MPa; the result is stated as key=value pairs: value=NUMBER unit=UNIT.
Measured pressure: value=1.2 unit=MPa
